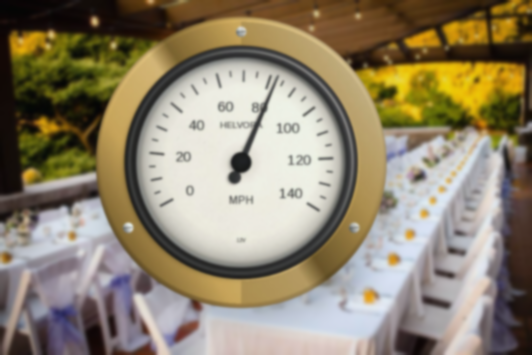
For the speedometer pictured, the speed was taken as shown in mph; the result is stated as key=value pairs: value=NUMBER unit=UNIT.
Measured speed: value=82.5 unit=mph
